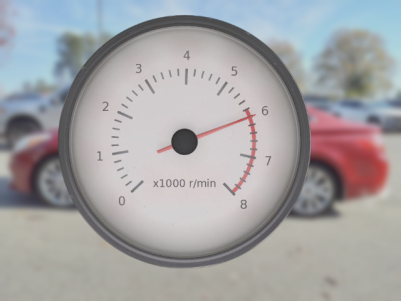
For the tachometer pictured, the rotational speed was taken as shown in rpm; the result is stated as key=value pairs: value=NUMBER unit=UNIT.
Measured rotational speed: value=6000 unit=rpm
